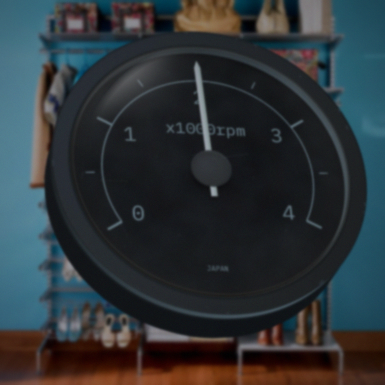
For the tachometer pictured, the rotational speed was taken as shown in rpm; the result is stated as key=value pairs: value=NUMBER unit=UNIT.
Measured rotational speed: value=2000 unit=rpm
